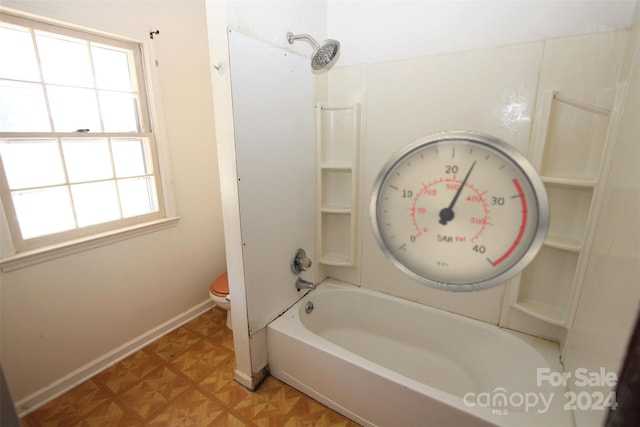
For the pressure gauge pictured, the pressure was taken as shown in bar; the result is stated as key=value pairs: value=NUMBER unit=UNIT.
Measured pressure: value=23 unit=bar
